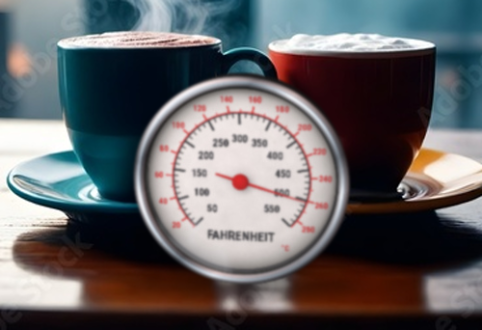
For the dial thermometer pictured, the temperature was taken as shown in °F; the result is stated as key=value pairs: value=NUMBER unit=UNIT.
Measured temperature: value=500 unit=°F
